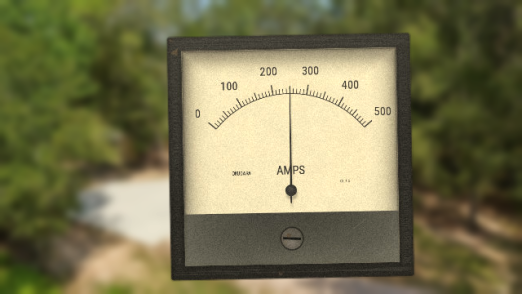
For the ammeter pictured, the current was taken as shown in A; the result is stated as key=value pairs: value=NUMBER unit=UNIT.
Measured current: value=250 unit=A
